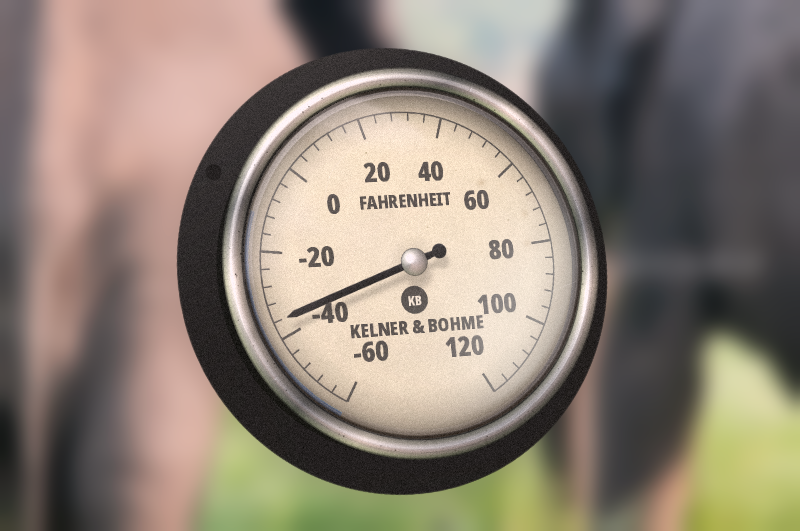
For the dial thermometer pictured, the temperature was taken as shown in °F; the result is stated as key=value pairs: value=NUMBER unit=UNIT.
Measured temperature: value=-36 unit=°F
